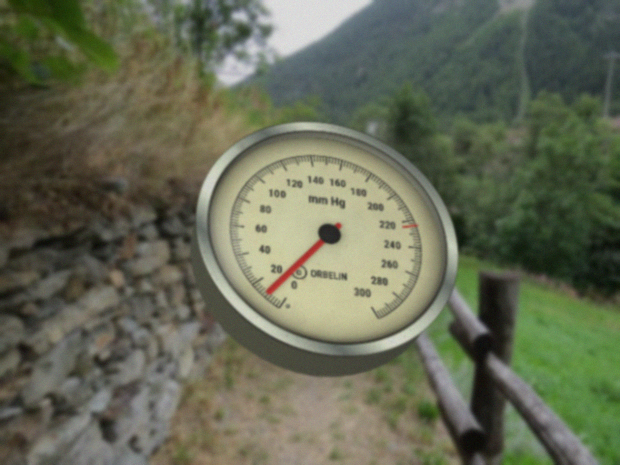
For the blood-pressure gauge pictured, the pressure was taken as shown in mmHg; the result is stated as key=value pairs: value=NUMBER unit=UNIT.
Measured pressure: value=10 unit=mmHg
